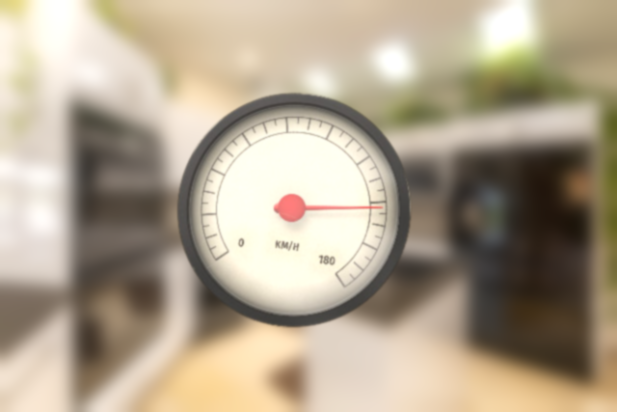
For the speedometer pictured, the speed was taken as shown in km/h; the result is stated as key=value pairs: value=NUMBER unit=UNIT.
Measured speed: value=142.5 unit=km/h
